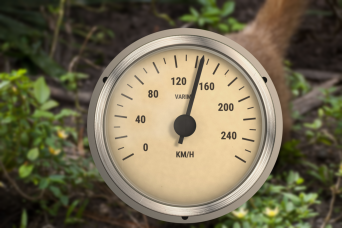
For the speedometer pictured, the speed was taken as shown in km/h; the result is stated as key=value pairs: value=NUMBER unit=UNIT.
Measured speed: value=145 unit=km/h
